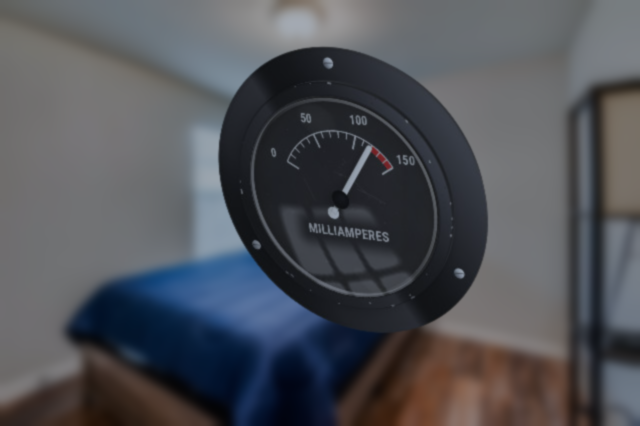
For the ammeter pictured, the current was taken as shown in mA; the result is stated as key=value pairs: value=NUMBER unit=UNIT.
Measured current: value=120 unit=mA
